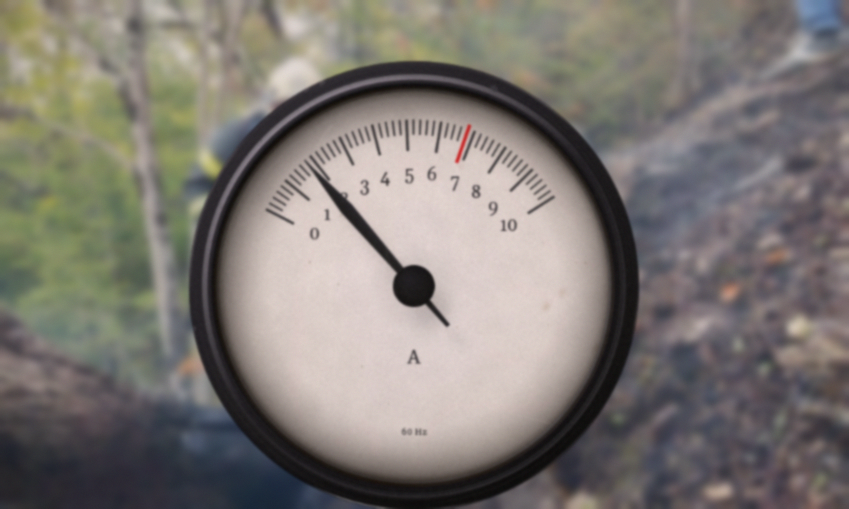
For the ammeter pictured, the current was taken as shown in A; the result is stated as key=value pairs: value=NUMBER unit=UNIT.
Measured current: value=1.8 unit=A
